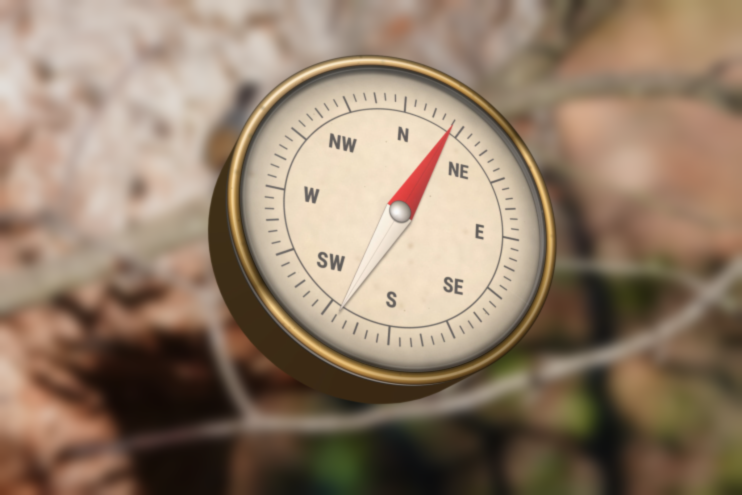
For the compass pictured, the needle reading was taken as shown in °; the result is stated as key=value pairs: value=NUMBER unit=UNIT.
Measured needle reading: value=25 unit=°
